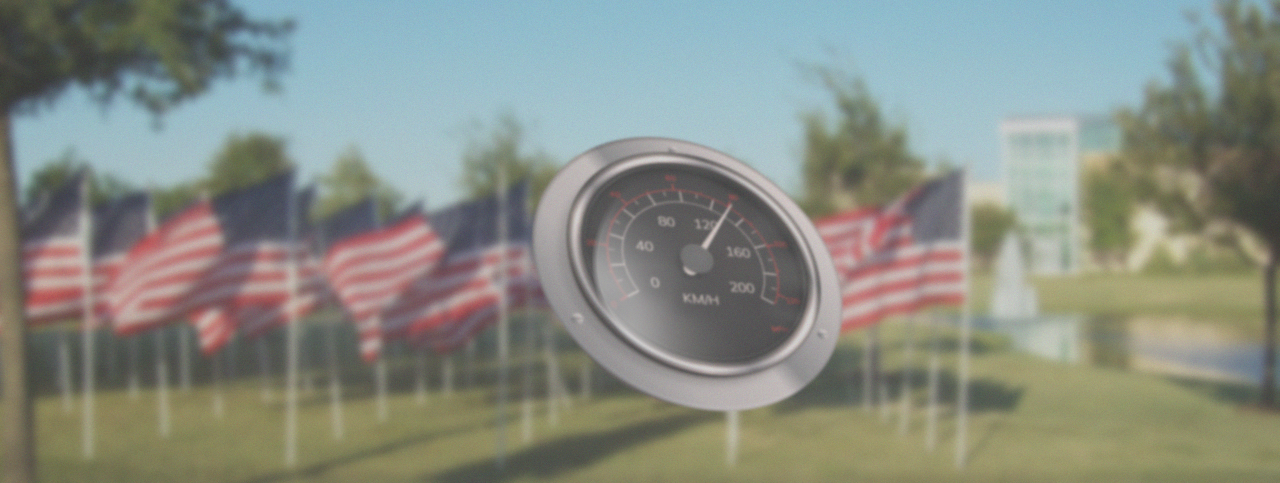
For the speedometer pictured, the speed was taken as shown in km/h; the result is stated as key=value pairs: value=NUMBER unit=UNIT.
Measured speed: value=130 unit=km/h
